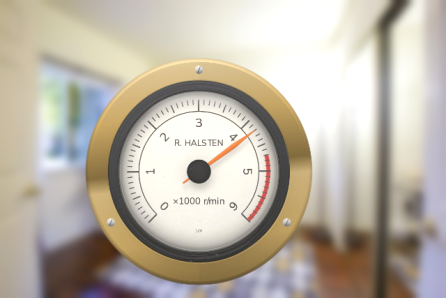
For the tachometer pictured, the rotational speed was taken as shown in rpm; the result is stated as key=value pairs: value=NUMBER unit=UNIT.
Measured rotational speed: value=4200 unit=rpm
